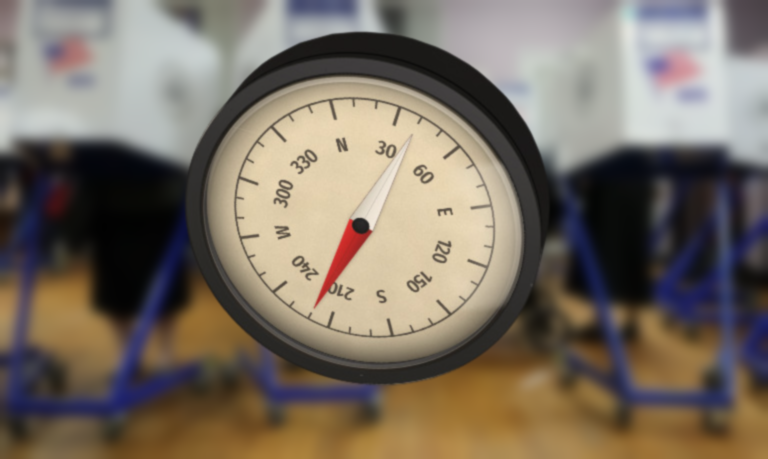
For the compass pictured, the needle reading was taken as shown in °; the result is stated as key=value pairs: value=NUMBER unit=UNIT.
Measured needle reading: value=220 unit=°
